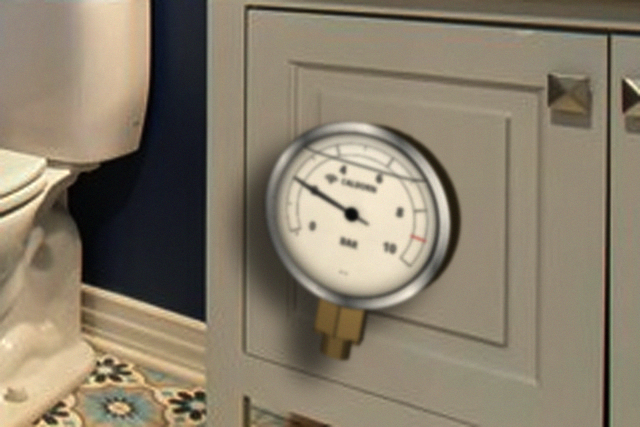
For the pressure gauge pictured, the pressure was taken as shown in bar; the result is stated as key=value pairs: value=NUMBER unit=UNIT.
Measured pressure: value=2 unit=bar
